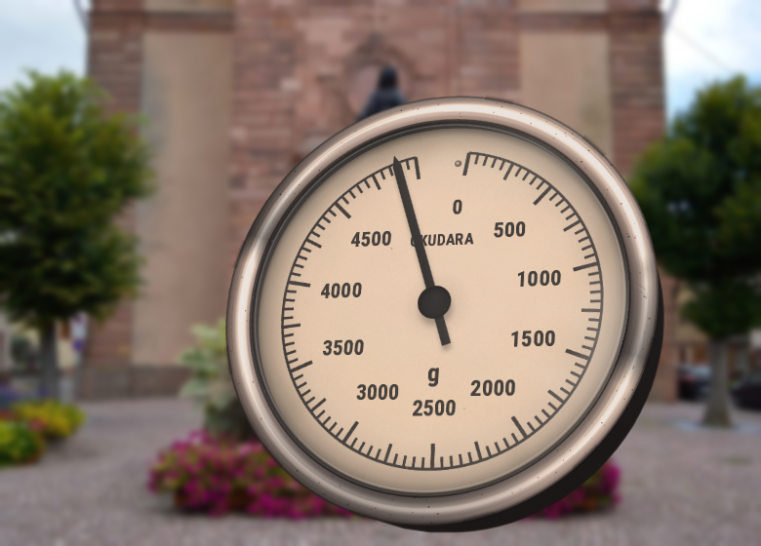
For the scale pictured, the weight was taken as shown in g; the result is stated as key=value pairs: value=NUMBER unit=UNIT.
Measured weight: value=4900 unit=g
